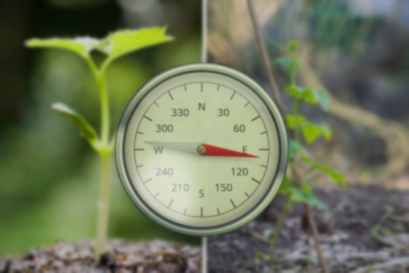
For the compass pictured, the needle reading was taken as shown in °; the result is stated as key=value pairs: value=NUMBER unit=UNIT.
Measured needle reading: value=97.5 unit=°
